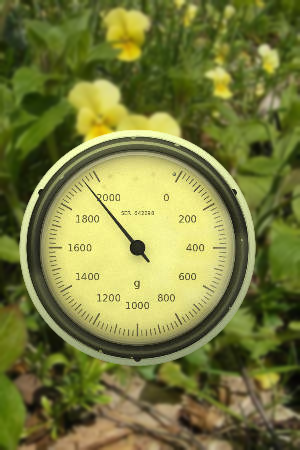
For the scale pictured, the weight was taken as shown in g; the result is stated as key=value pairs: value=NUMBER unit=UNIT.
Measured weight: value=1940 unit=g
